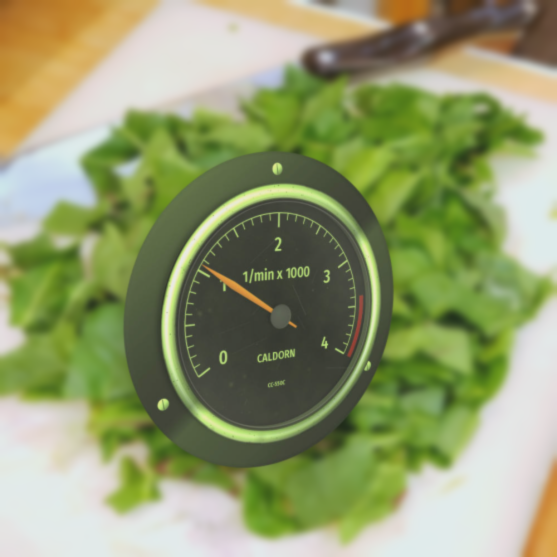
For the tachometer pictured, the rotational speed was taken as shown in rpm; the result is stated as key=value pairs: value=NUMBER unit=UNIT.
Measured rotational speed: value=1050 unit=rpm
